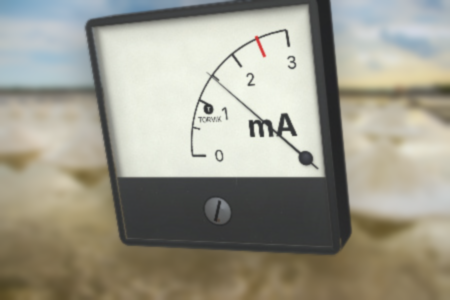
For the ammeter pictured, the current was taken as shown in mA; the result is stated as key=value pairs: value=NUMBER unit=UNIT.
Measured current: value=1.5 unit=mA
